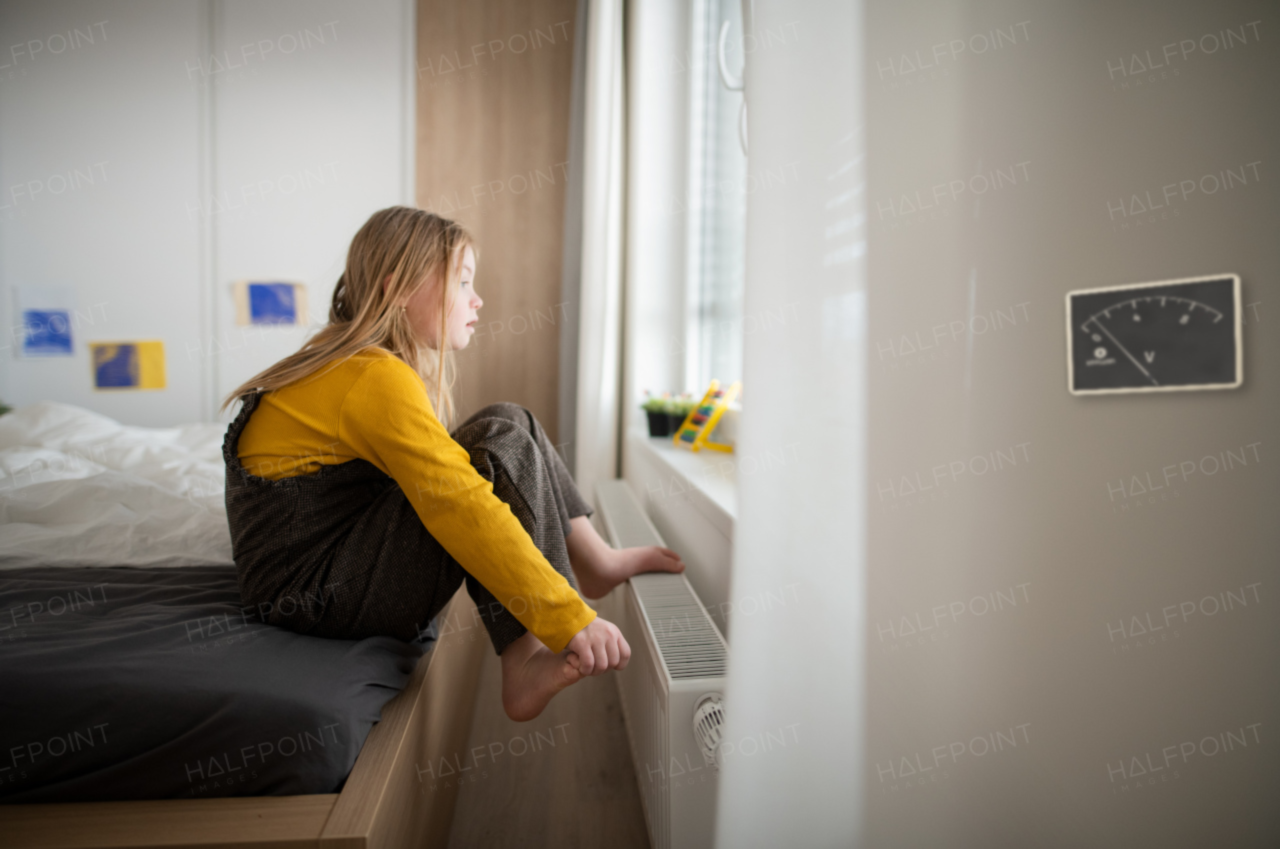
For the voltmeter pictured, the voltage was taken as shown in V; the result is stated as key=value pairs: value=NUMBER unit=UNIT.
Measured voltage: value=1 unit=V
